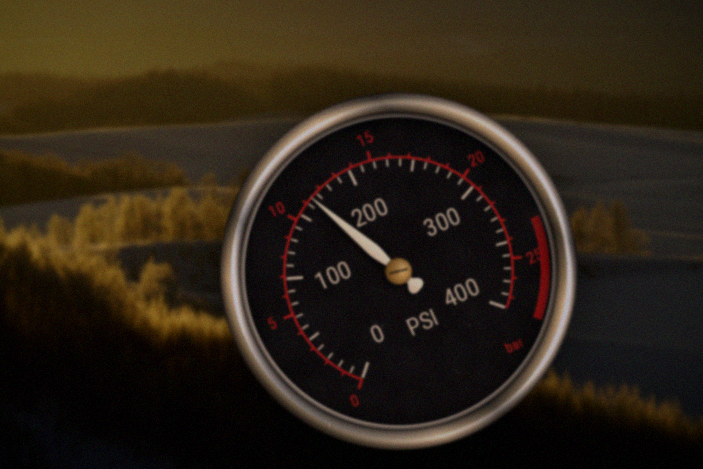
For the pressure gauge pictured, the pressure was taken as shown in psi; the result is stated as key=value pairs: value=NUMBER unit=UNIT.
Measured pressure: value=165 unit=psi
